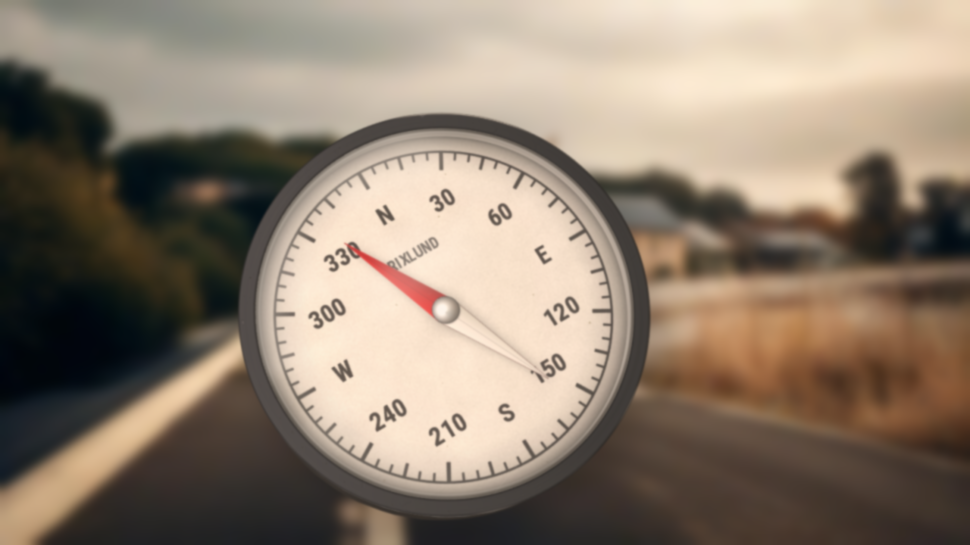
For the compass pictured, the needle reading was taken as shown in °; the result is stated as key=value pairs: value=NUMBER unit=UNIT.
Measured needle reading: value=335 unit=°
